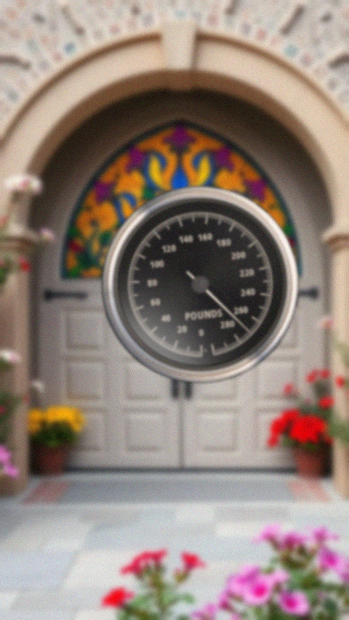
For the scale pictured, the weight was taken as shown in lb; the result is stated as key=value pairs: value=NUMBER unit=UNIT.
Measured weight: value=270 unit=lb
